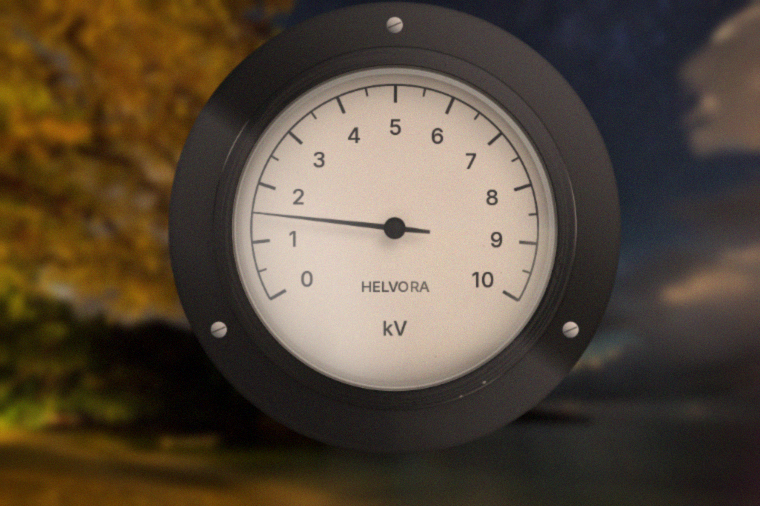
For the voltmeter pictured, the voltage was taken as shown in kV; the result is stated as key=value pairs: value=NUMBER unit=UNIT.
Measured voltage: value=1.5 unit=kV
